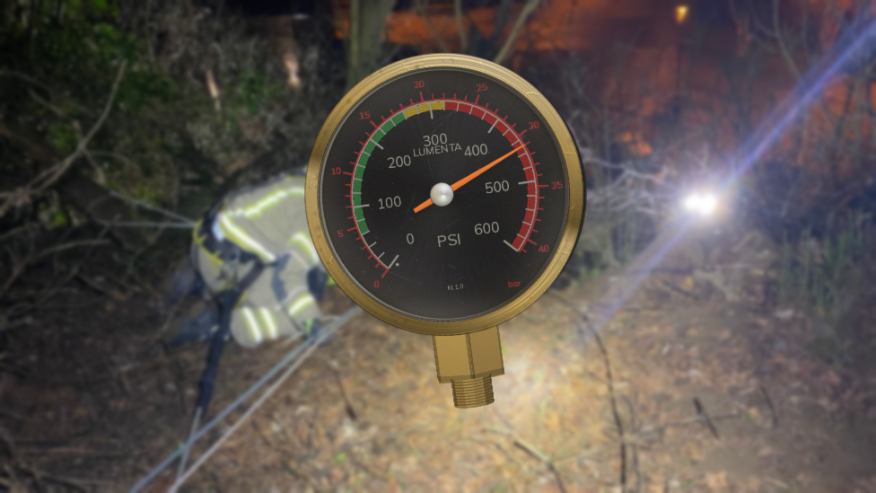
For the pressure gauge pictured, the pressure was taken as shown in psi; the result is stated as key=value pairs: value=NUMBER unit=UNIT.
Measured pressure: value=450 unit=psi
